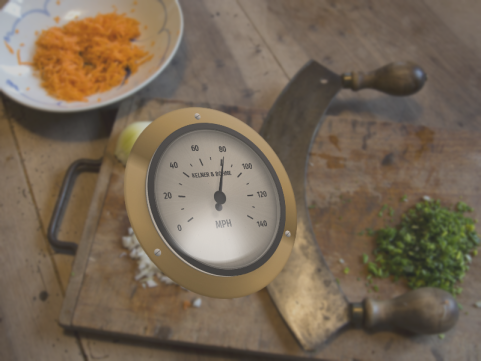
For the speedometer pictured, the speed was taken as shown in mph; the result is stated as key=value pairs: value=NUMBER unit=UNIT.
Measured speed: value=80 unit=mph
